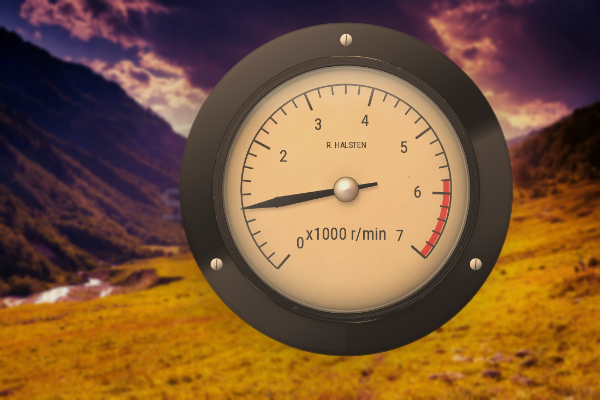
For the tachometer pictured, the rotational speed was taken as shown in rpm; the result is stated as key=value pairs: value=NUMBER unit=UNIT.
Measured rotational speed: value=1000 unit=rpm
